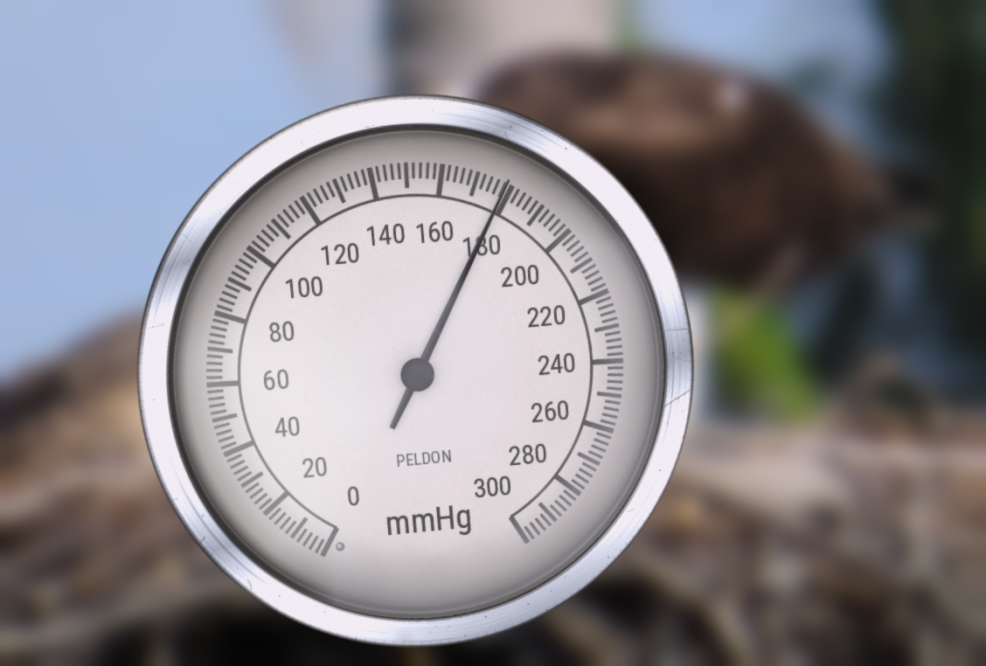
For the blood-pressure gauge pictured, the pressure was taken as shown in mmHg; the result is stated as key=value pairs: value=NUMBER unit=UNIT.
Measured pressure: value=178 unit=mmHg
